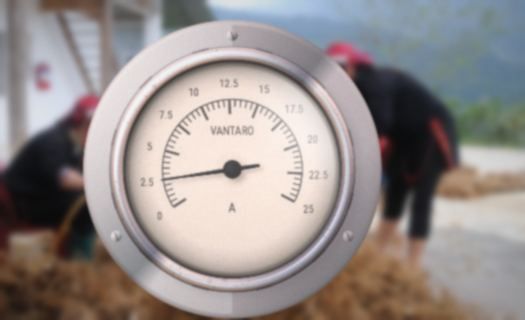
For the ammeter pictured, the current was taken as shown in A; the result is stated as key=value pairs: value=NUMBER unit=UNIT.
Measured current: value=2.5 unit=A
